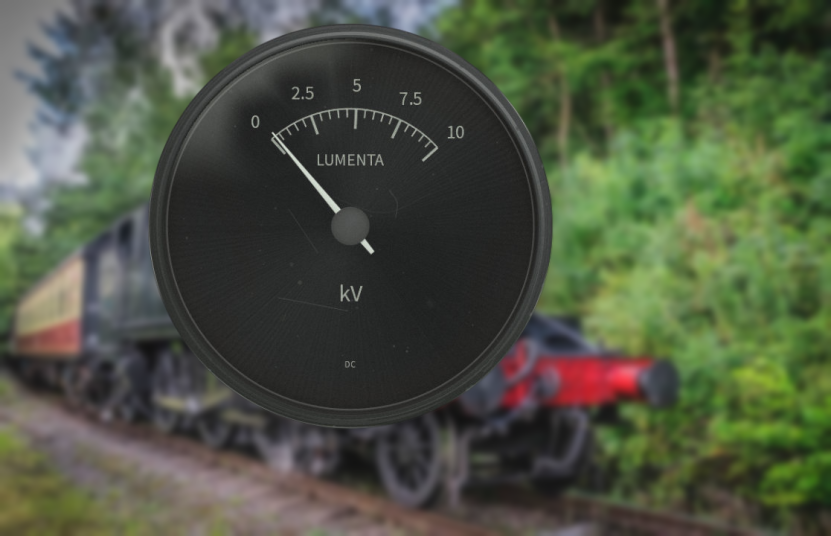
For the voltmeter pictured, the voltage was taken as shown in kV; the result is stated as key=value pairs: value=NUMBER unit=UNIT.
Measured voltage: value=0.25 unit=kV
